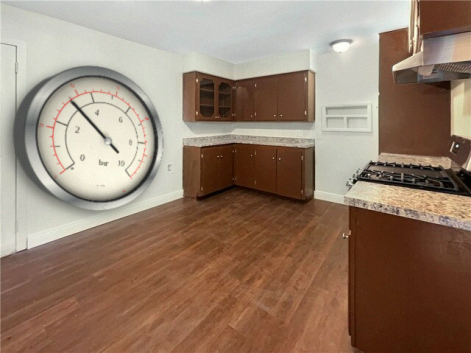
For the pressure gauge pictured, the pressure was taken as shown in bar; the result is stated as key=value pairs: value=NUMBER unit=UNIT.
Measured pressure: value=3 unit=bar
